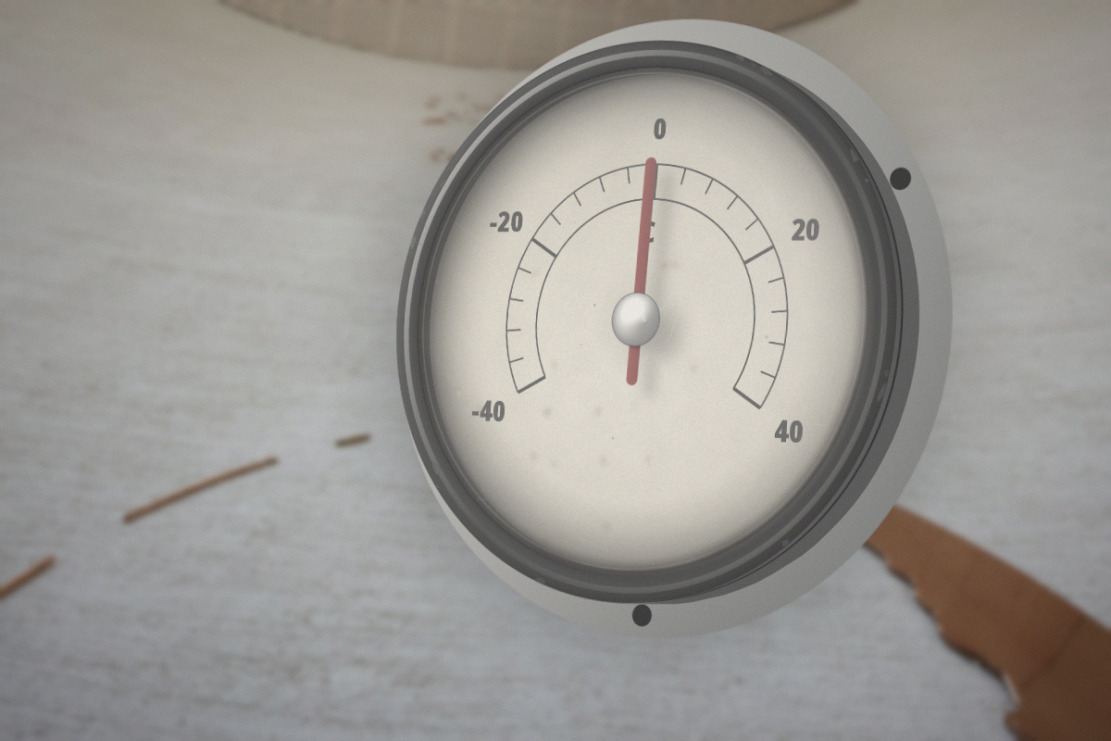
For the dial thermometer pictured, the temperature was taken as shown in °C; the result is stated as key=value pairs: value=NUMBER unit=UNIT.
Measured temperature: value=0 unit=°C
